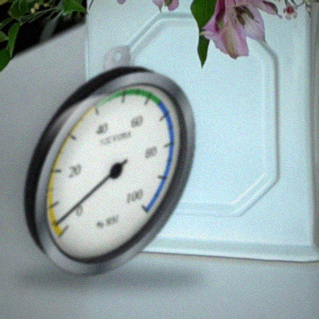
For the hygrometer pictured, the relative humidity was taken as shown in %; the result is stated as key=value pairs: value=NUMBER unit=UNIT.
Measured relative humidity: value=5 unit=%
